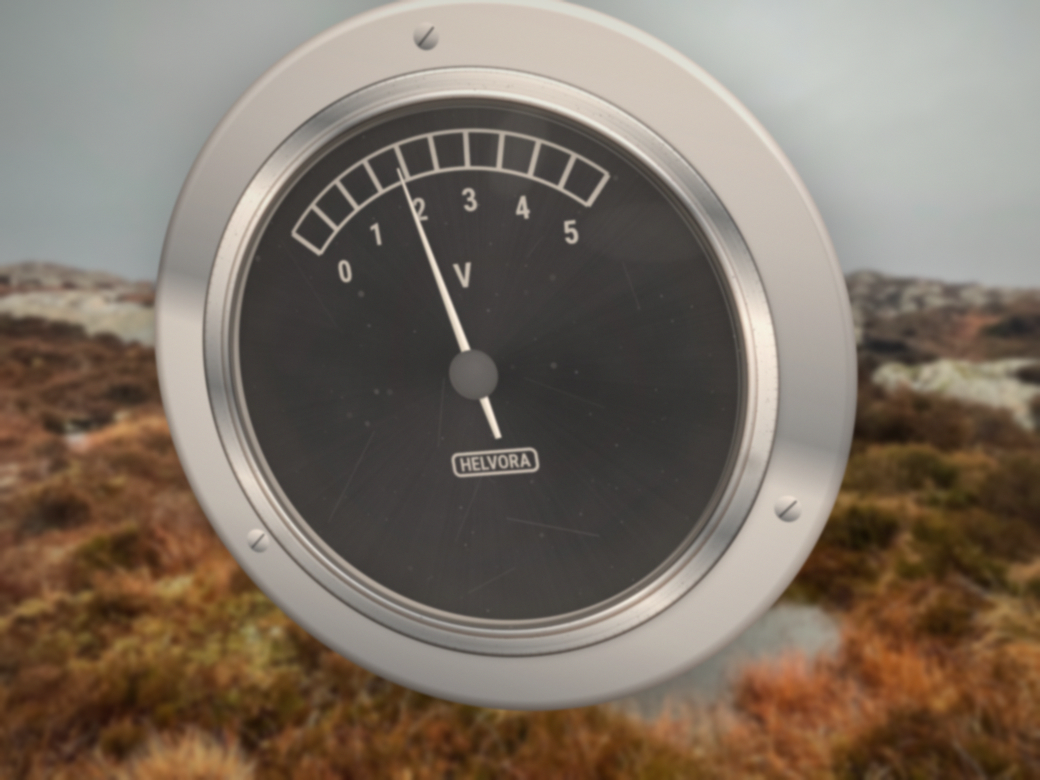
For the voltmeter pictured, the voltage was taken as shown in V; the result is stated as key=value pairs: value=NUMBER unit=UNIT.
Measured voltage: value=2 unit=V
